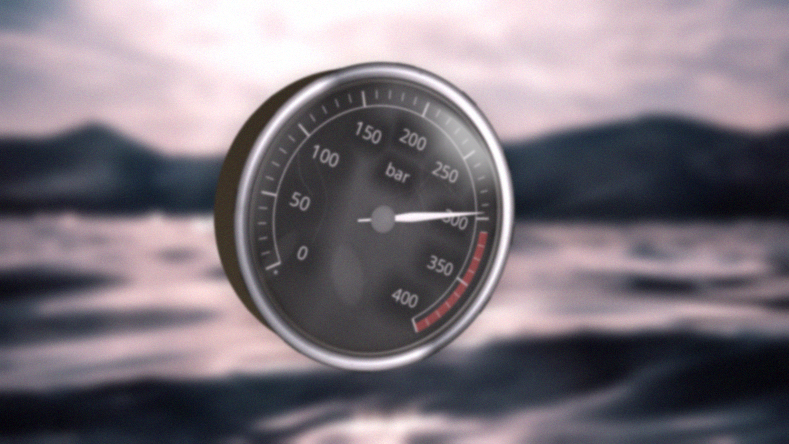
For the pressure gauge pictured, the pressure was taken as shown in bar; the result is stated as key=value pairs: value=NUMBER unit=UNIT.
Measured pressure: value=295 unit=bar
